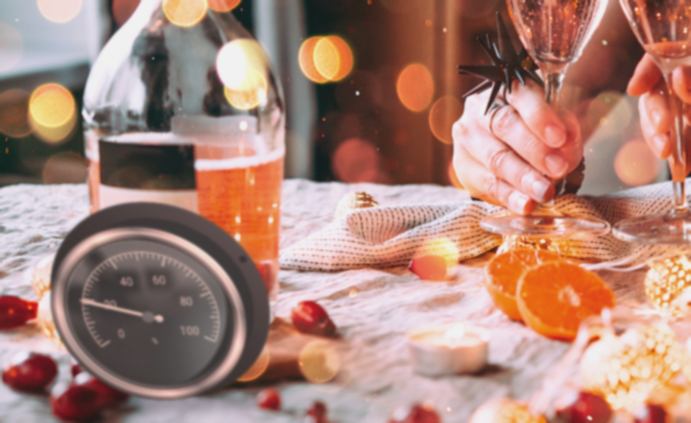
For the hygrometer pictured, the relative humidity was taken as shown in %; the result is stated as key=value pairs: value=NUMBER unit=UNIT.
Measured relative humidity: value=20 unit=%
